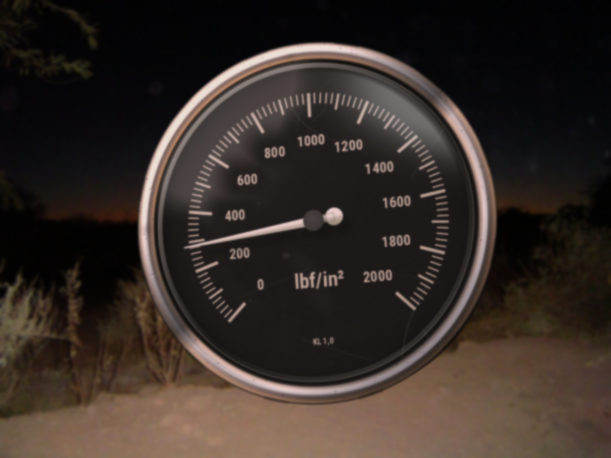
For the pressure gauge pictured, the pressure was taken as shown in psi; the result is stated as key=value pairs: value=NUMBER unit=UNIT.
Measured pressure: value=280 unit=psi
